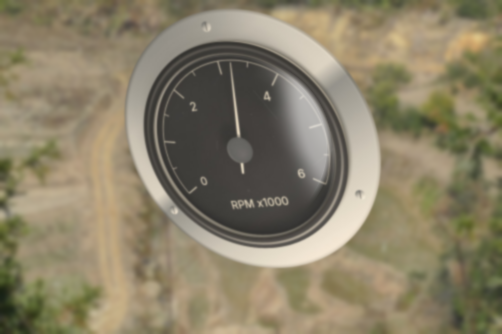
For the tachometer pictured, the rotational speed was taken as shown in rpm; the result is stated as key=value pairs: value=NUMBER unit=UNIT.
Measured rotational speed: value=3250 unit=rpm
